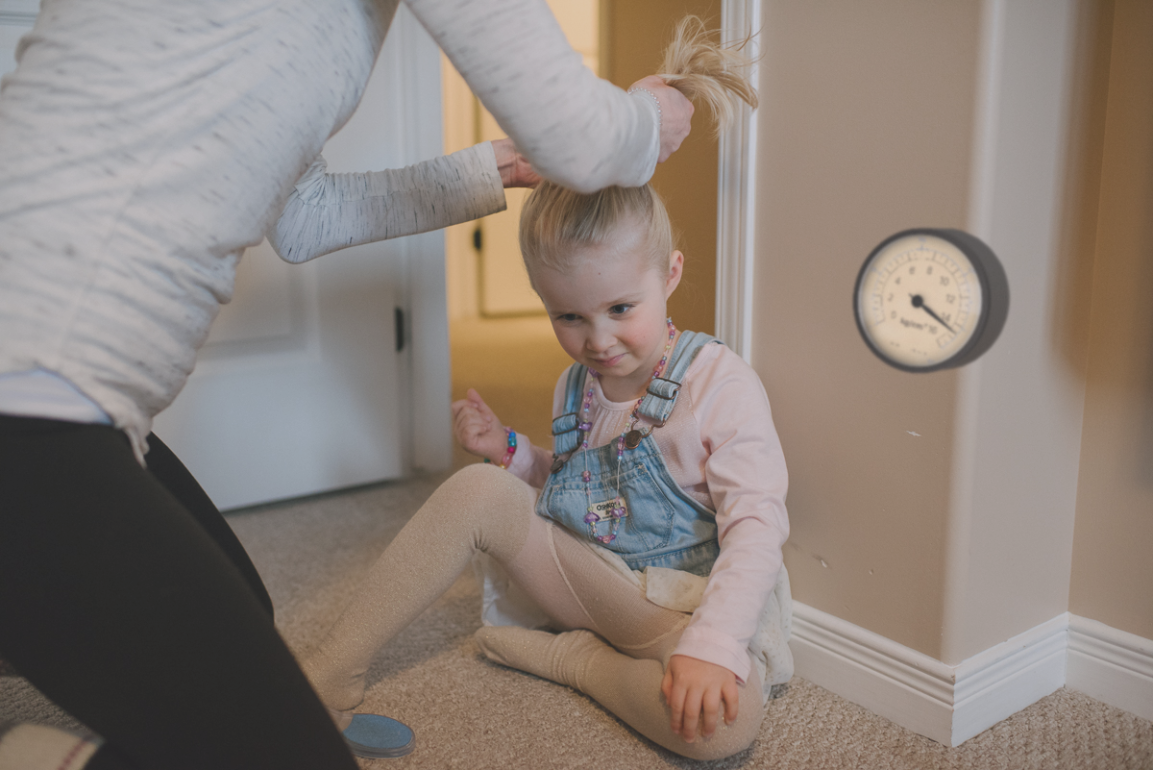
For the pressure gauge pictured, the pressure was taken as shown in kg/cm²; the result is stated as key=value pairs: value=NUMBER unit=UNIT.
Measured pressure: value=14.5 unit=kg/cm²
